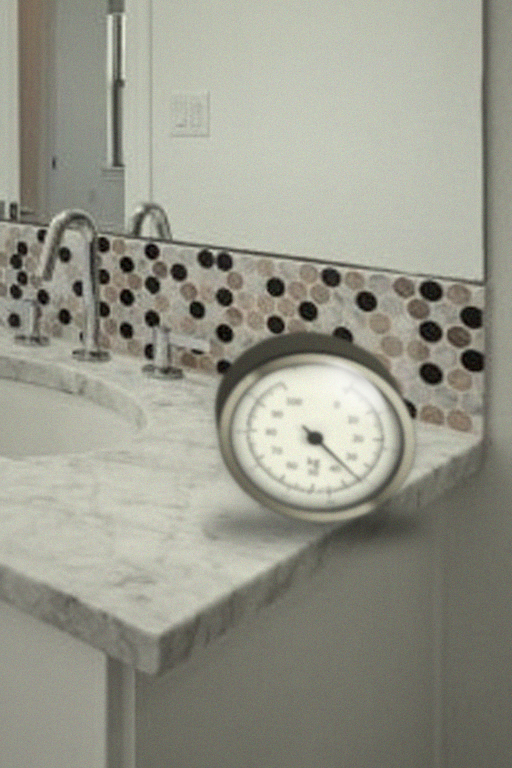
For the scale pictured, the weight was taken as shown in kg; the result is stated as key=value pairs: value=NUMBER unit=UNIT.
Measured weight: value=35 unit=kg
